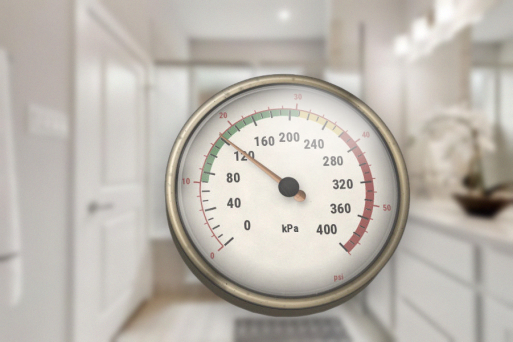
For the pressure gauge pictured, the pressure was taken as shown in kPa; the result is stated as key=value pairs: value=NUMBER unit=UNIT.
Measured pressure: value=120 unit=kPa
